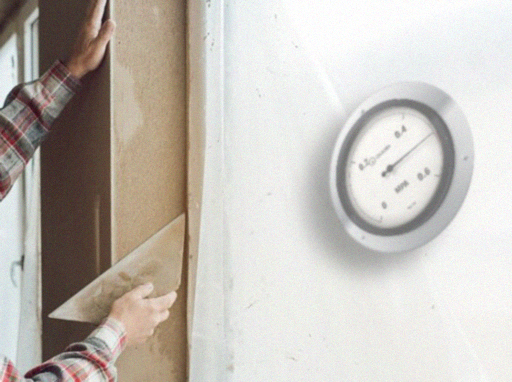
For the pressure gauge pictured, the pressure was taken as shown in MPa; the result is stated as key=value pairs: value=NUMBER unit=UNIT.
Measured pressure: value=0.5 unit=MPa
